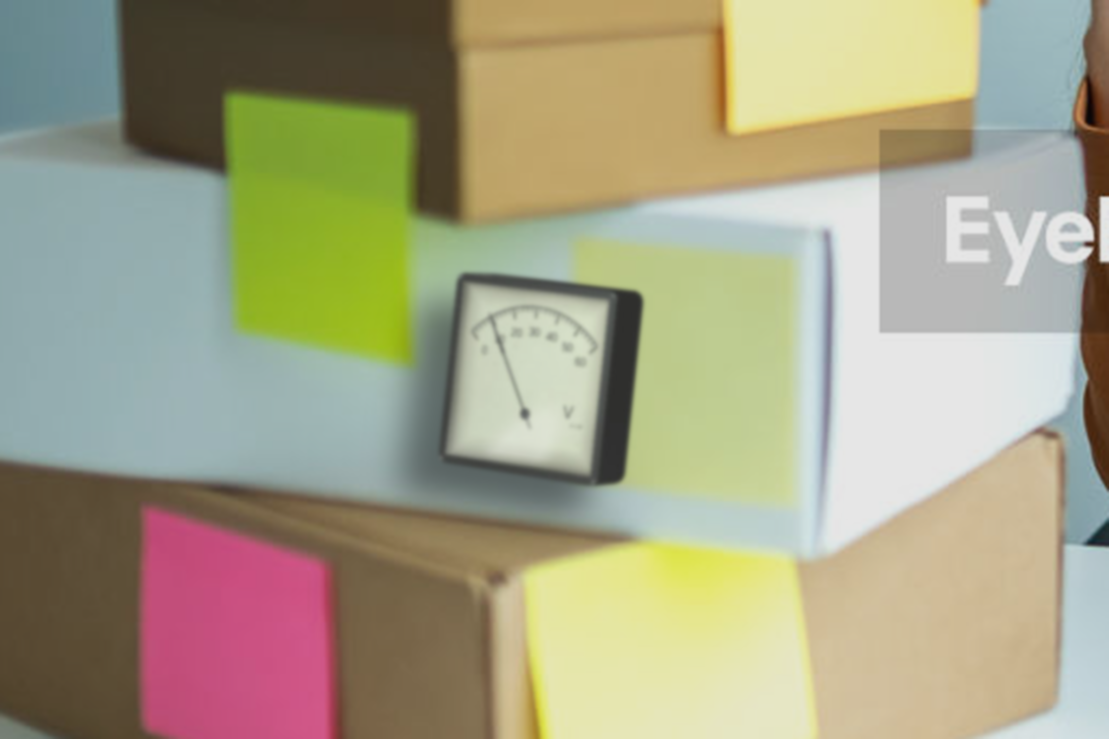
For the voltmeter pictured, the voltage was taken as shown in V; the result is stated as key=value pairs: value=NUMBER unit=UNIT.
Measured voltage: value=10 unit=V
